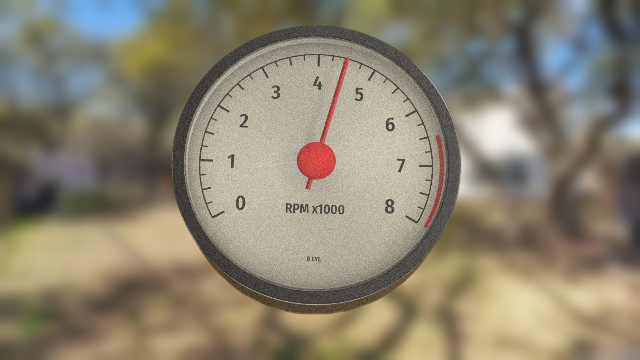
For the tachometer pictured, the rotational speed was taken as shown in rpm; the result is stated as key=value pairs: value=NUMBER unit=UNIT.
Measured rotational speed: value=4500 unit=rpm
